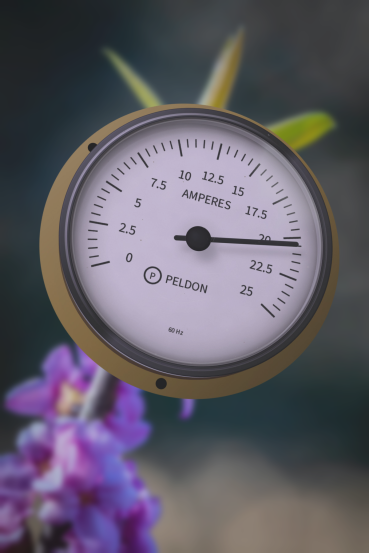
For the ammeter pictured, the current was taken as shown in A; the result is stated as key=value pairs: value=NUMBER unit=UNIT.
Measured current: value=20.5 unit=A
